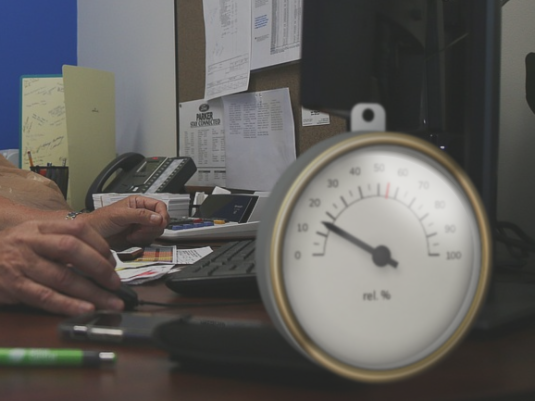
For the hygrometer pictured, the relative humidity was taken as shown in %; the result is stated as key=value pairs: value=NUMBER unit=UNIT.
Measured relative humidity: value=15 unit=%
